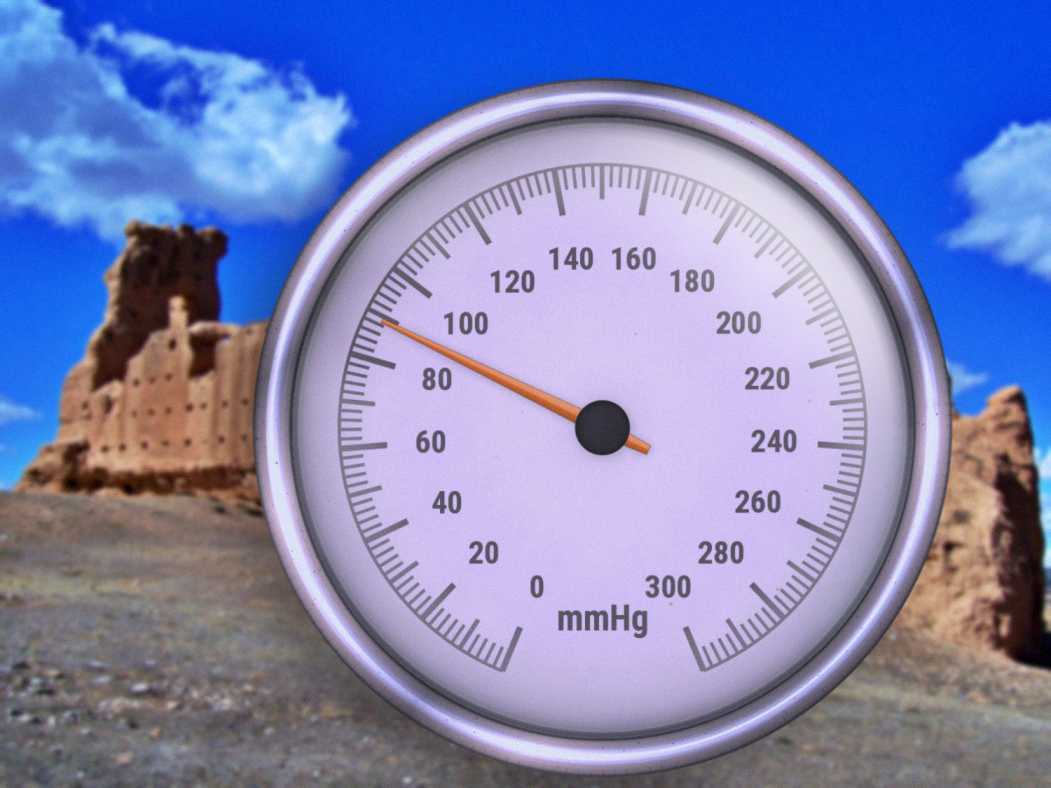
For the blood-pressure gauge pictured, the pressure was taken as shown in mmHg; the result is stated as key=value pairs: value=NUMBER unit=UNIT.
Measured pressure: value=89 unit=mmHg
